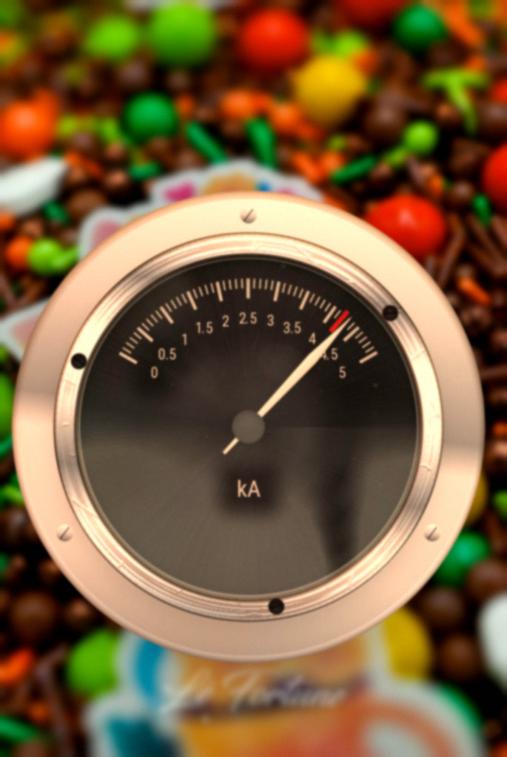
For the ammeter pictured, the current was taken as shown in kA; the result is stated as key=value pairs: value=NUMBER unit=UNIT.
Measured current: value=4.3 unit=kA
